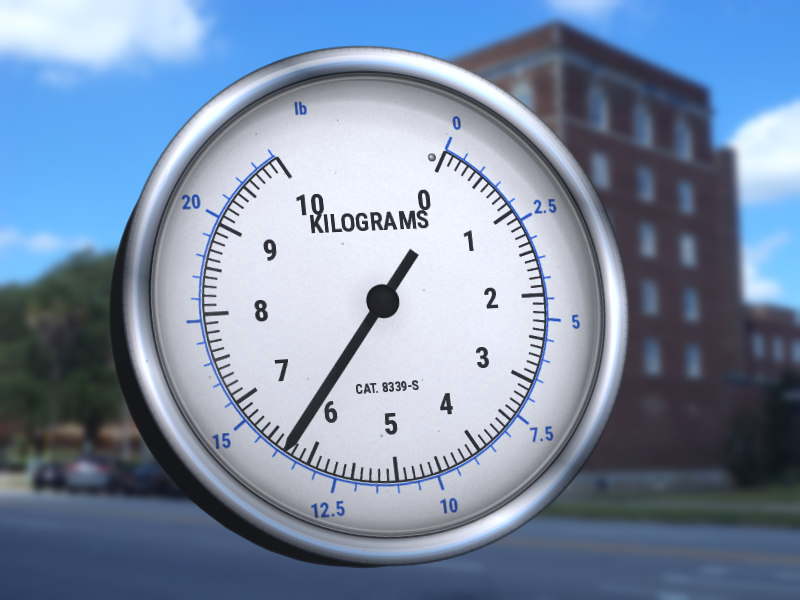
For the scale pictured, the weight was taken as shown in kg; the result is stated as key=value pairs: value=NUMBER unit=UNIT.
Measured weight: value=6.3 unit=kg
